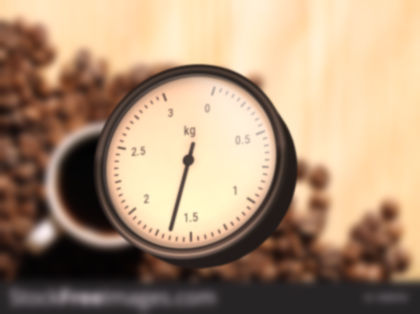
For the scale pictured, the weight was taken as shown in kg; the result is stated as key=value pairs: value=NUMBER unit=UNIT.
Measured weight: value=1.65 unit=kg
